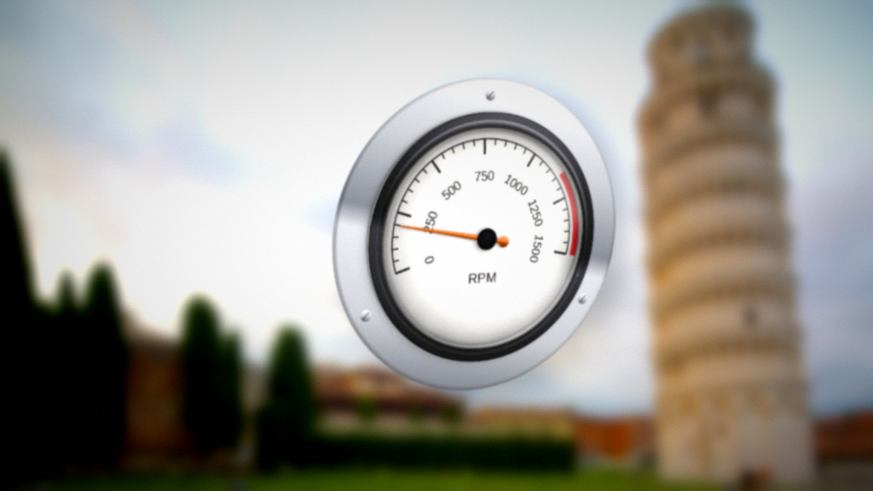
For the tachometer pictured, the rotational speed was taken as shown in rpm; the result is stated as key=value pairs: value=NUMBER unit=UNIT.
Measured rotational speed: value=200 unit=rpm
